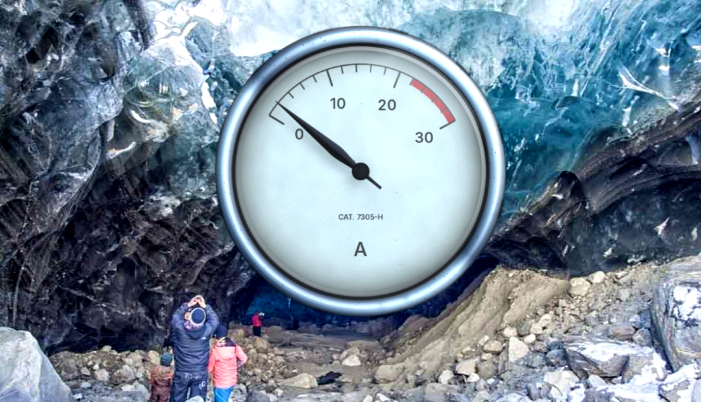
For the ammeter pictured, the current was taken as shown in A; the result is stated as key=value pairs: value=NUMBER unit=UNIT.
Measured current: value=2 unit=A
